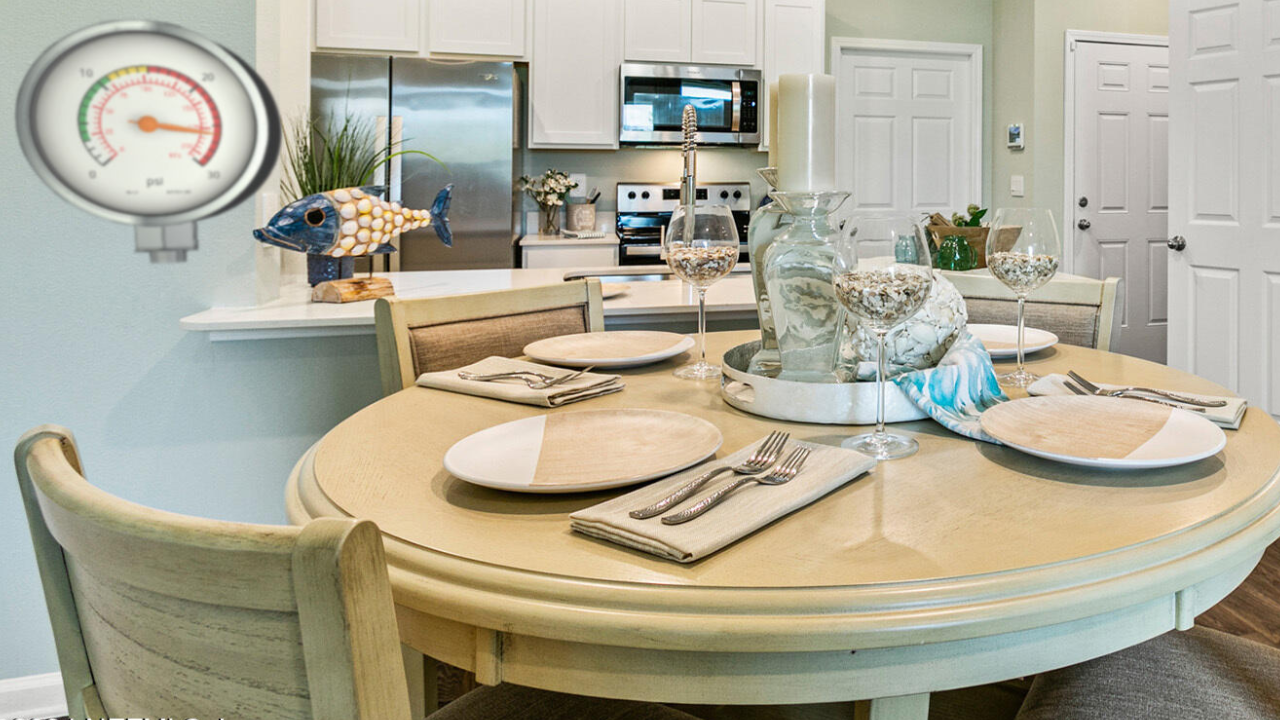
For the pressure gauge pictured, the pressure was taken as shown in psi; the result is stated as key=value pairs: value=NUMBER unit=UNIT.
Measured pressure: value=26 unit=psi
